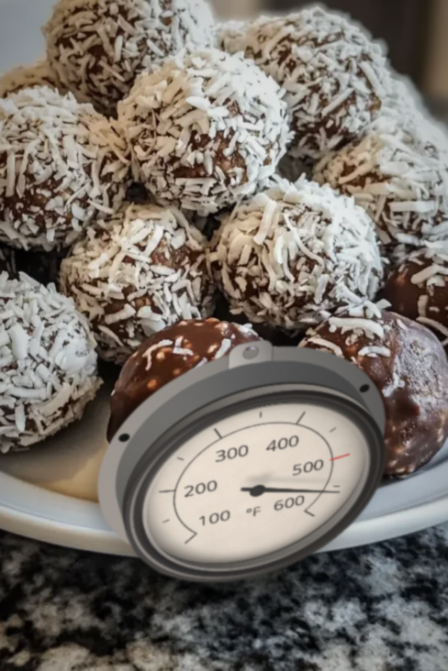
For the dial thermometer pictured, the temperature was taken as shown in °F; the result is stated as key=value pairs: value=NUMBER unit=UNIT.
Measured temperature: value=550 unit=°F
